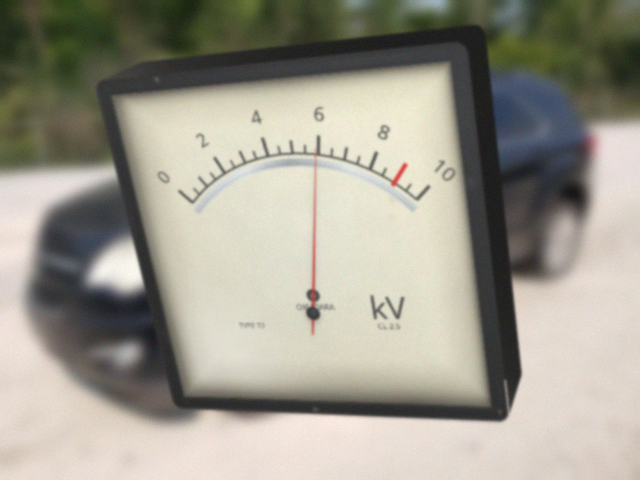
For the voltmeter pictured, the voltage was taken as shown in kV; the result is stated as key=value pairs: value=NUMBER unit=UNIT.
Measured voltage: value=6 unit=kV
